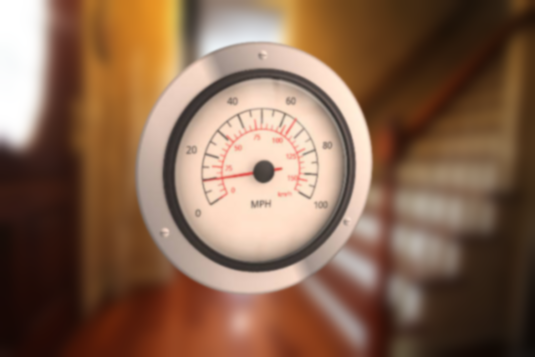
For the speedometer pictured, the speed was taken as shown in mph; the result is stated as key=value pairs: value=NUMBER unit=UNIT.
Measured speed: value=10 unit=mph
